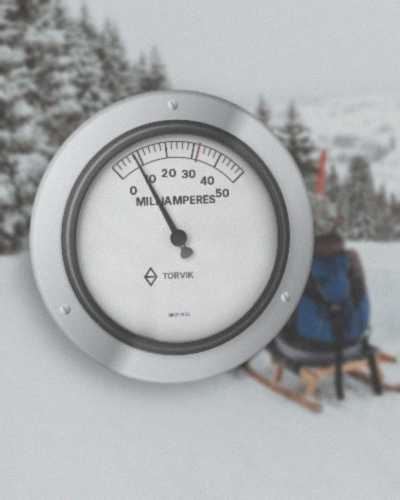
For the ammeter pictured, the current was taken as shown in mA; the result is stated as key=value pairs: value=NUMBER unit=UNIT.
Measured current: value=8 unit=mA
